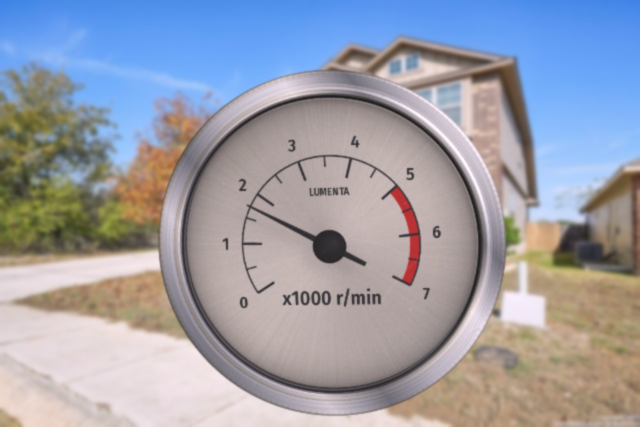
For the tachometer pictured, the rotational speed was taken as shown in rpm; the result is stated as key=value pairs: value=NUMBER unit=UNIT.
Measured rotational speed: value=1750 unit=rpm
